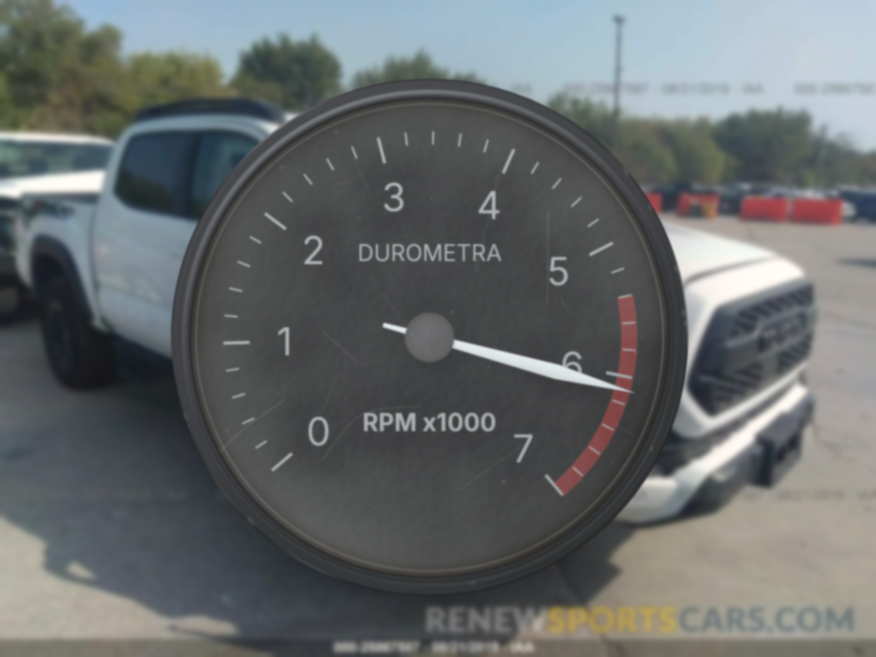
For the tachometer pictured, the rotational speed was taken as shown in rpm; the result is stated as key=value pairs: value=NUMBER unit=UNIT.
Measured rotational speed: value=6100 unit=rpm
